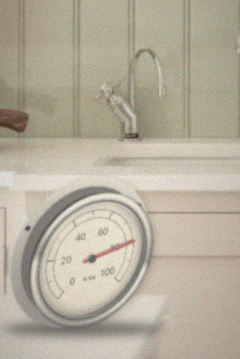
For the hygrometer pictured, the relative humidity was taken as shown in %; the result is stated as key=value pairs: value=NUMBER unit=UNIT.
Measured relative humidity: value=80 unit=%
